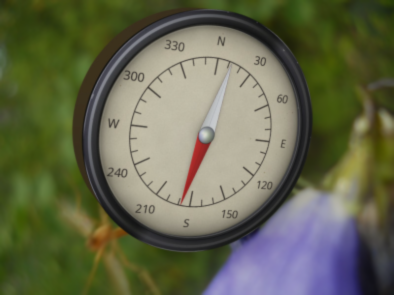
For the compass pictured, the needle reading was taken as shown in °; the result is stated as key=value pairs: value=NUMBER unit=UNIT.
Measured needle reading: value=190 unit=°
